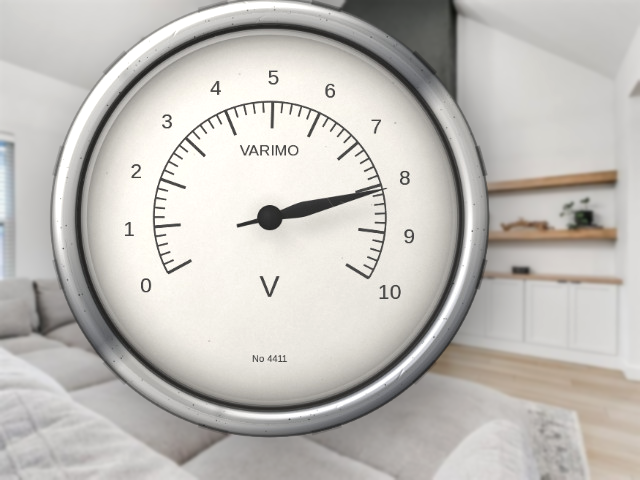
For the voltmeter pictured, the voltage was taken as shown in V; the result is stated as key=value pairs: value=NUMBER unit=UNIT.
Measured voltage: value=8.1 unit=V
